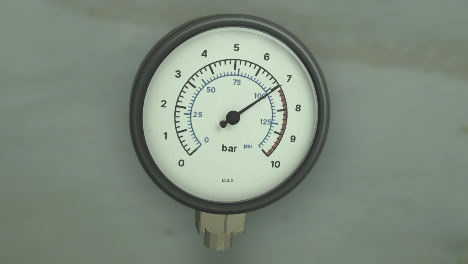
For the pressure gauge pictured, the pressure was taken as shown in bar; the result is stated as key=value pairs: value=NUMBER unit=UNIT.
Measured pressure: value=7 unit=bar
